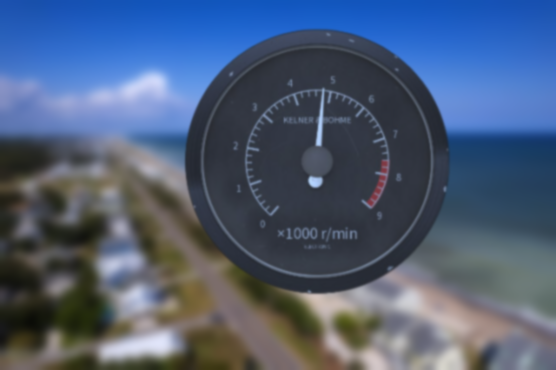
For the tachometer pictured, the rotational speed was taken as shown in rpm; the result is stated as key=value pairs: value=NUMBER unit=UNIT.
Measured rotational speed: value=4800 unit=rpm
